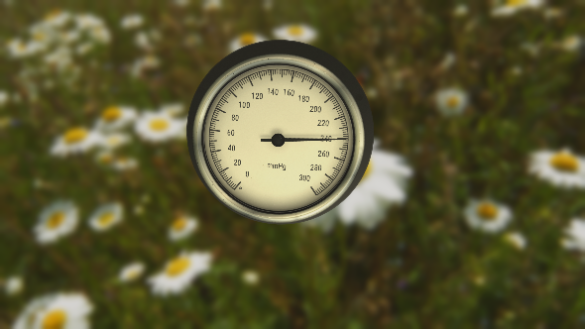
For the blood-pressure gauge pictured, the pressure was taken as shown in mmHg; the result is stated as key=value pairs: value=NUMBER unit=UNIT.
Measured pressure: value=240 unit=mmHg
